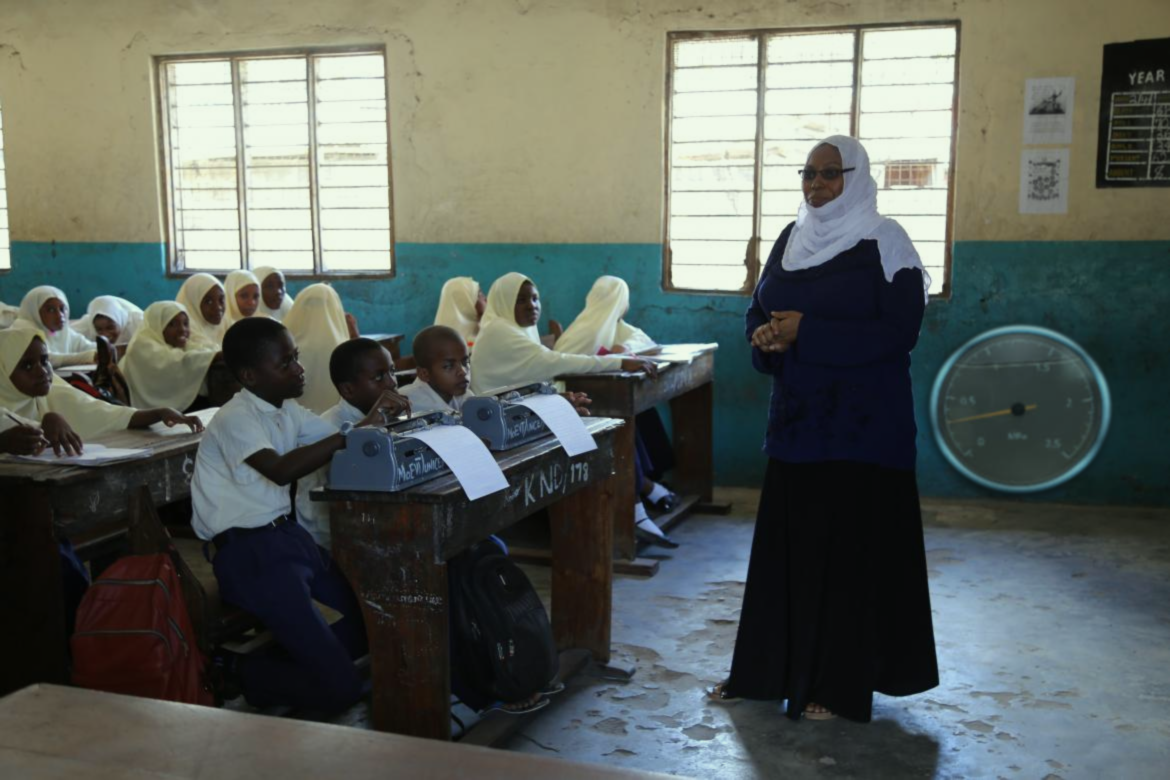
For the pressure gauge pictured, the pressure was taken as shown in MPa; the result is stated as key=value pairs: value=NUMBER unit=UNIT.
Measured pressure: value=0.3 unit=MPa
